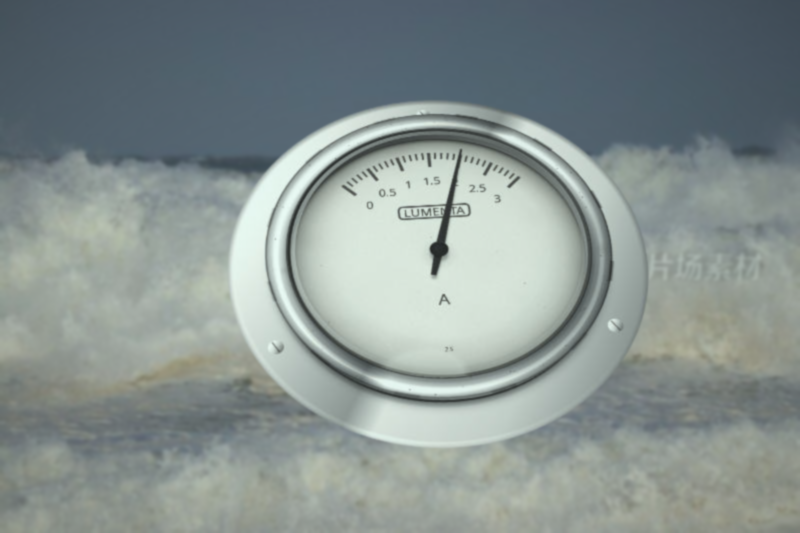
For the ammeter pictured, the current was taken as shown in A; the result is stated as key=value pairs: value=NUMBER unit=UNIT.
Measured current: value=2 unit=A
